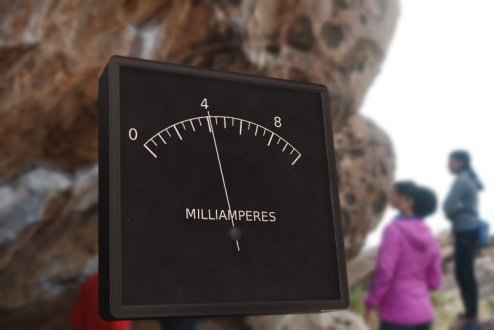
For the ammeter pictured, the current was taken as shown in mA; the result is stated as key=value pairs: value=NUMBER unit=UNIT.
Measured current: value=4 unit=mA
